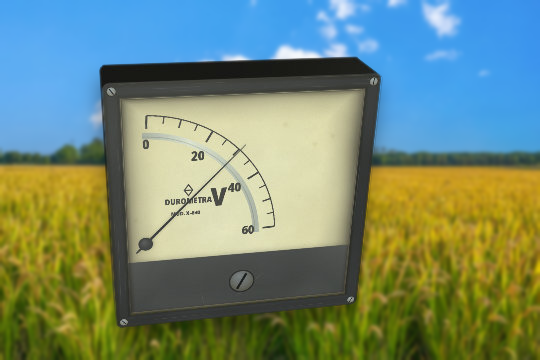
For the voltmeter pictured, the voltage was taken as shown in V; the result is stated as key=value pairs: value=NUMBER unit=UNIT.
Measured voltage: value=30 unit=V
